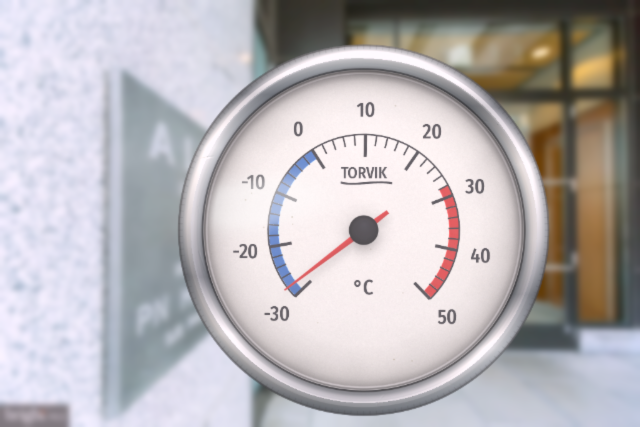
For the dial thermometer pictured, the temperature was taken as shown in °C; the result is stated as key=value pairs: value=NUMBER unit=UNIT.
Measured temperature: value=-28 unit=°C
